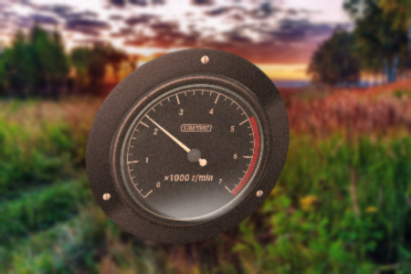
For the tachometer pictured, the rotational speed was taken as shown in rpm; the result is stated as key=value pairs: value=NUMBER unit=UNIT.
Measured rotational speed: value=2200 unit=rpm
